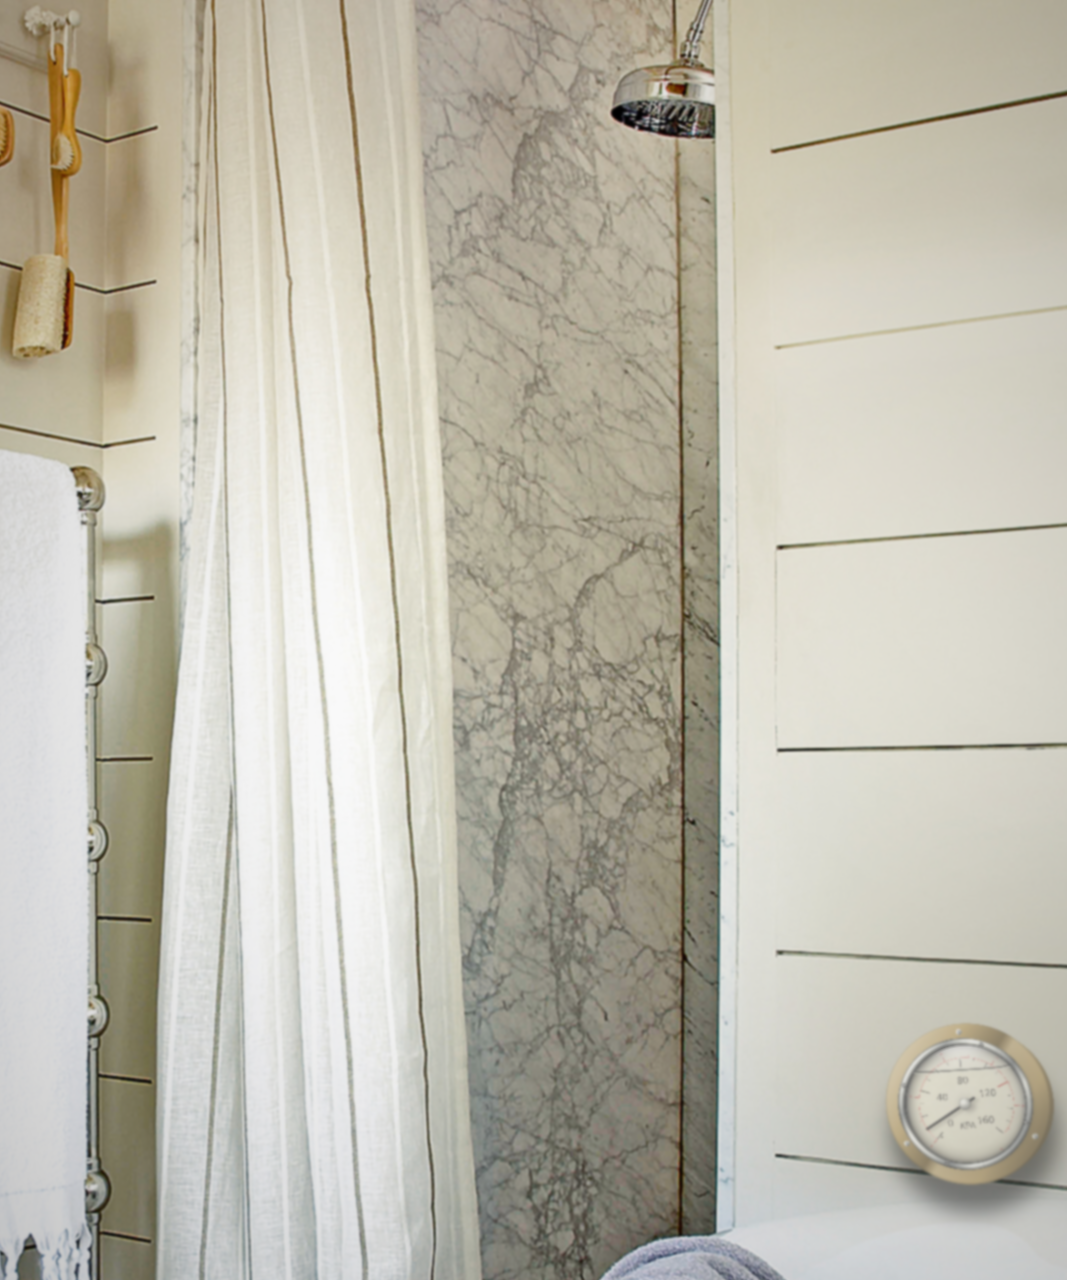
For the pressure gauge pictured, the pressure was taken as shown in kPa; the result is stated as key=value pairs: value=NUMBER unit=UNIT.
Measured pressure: value=10 unit=kPa
